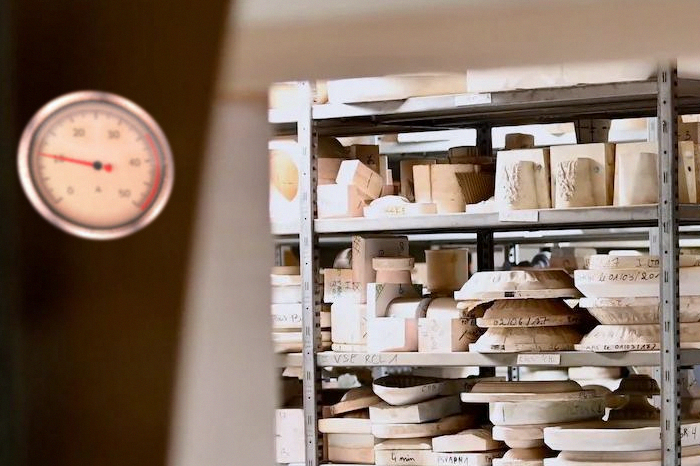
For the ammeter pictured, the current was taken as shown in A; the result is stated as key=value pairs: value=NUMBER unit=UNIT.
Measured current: value=10 unit=A
